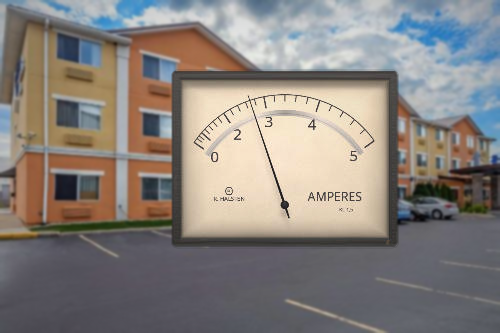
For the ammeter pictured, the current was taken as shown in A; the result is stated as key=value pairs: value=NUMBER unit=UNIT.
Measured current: value=2.7 unit=A
